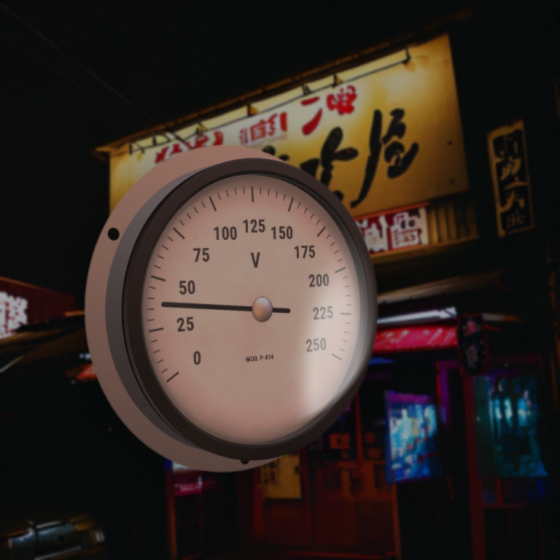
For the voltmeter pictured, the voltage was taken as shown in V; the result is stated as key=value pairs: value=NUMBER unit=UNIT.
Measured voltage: value=37.5 unit=V
